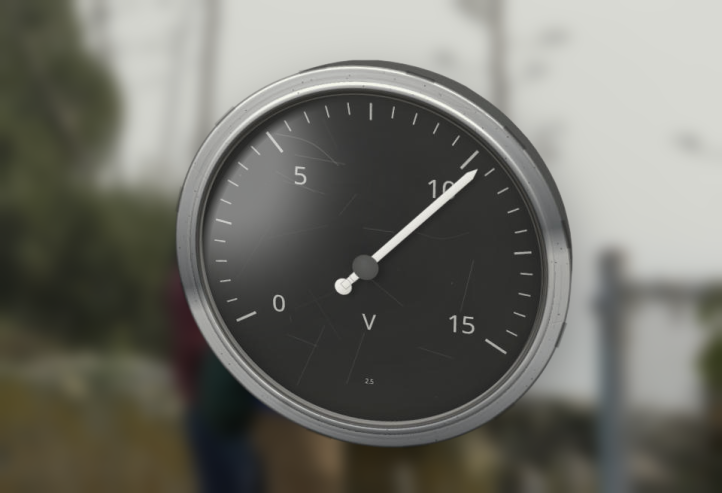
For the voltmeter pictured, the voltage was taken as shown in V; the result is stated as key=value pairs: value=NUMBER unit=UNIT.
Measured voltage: value=10.25 unit=V
